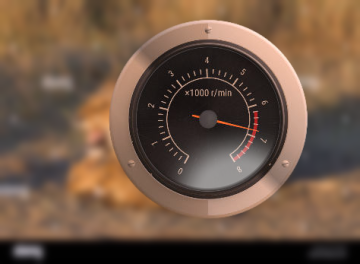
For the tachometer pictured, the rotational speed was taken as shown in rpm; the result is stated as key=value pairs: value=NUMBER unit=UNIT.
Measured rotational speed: value=6800 unit=rpm
